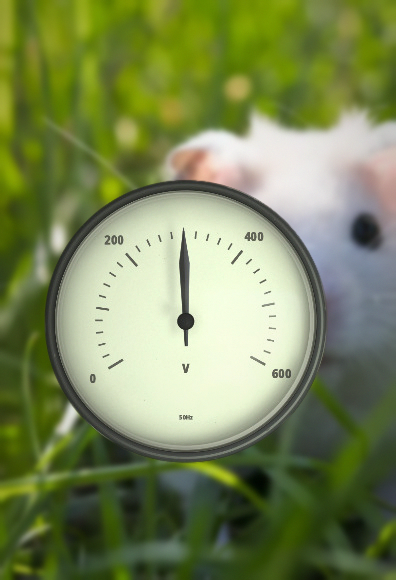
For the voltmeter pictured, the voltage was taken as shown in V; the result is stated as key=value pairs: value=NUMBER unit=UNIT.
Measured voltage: value=300 unit=V
